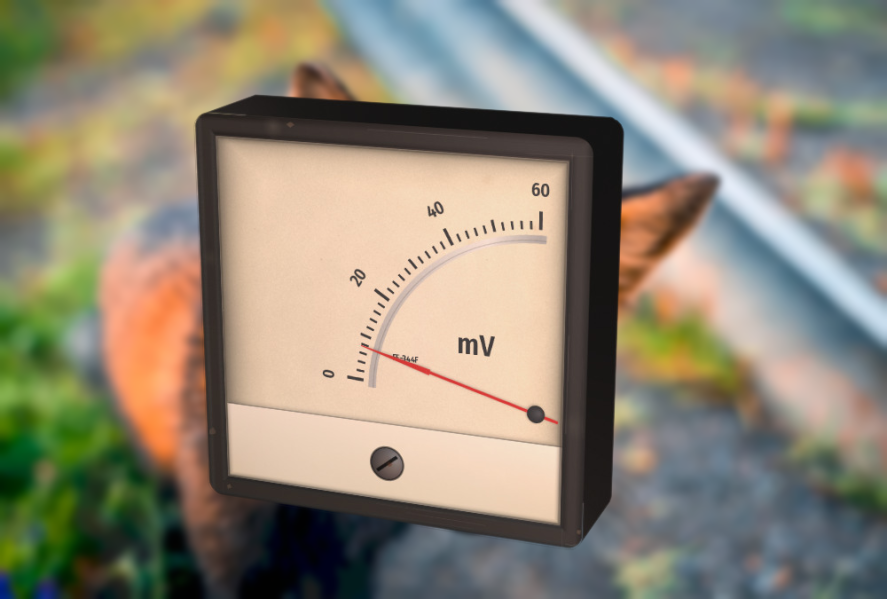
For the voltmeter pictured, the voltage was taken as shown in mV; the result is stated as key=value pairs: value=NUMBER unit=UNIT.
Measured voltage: value=8 unit=mV
